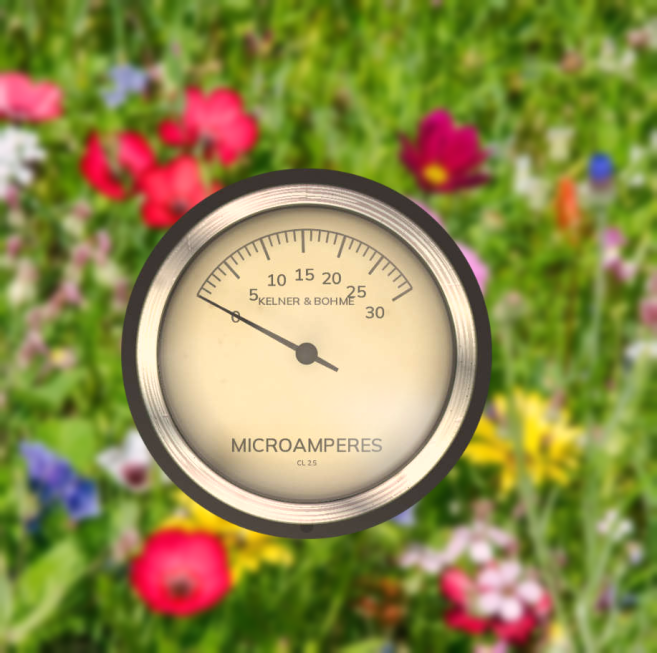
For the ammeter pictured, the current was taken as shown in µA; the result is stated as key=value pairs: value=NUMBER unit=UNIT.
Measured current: value=0 unit=µA
